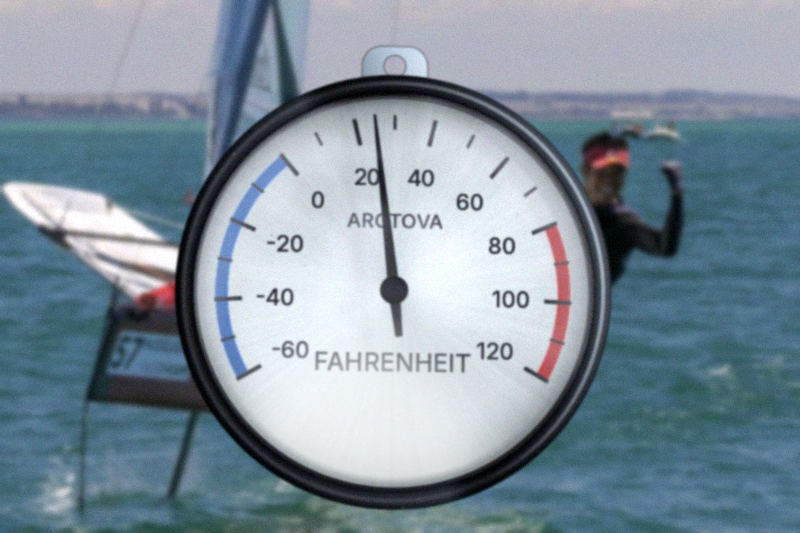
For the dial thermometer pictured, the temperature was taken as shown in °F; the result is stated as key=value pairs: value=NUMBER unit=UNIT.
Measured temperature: value=25 unit=°F
